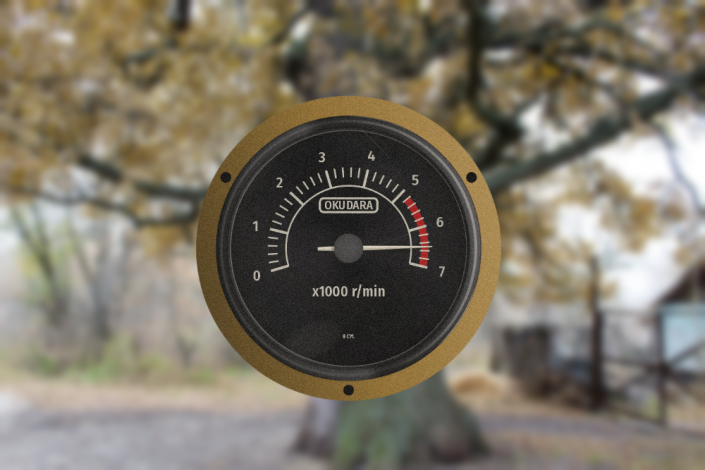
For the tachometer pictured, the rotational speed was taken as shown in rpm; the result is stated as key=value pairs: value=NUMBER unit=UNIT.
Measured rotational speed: value=6500 unit=rpm
